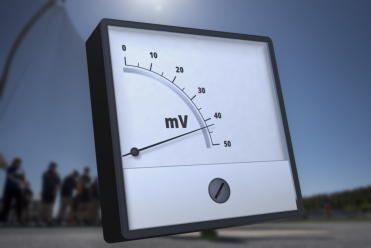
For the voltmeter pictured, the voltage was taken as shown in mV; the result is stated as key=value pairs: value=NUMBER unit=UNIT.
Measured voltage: value=42.5 unit=mV
